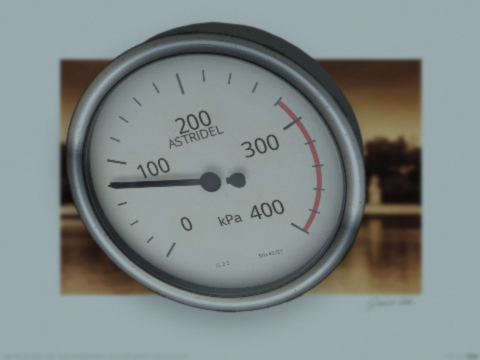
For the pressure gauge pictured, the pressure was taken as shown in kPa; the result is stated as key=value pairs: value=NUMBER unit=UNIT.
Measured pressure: value=80 unit=kPa
